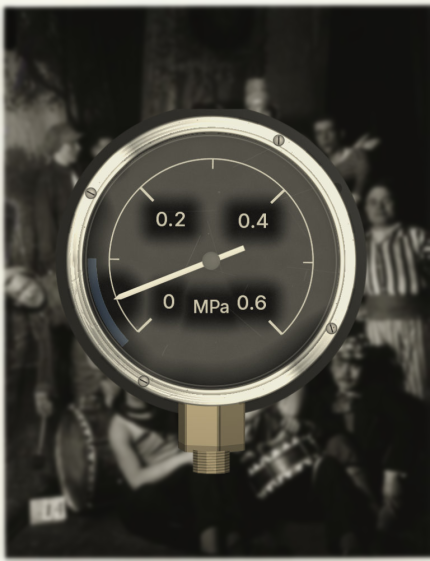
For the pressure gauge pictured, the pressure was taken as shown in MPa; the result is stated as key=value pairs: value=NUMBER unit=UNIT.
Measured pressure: value=0.05 unit=MPa
